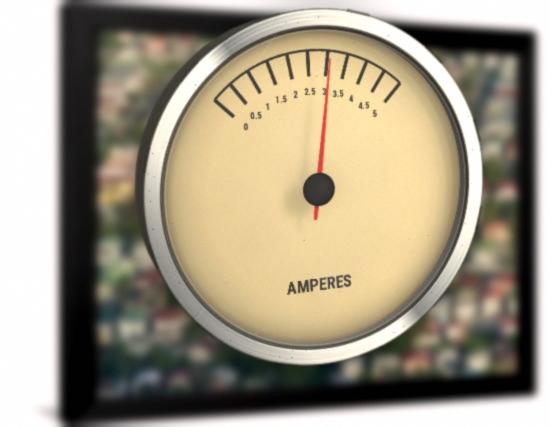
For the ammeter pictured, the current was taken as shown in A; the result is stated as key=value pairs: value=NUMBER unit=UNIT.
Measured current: value=3 unit=A
